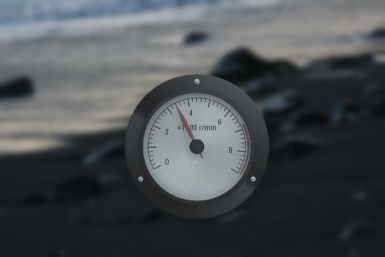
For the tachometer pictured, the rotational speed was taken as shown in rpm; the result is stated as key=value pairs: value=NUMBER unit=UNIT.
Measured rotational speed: value=3400 unit=rpm
